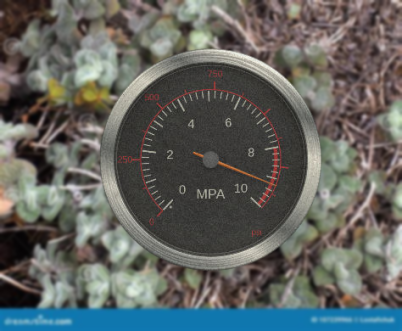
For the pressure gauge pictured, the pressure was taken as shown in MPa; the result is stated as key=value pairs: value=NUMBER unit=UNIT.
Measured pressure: value=9.2 unit=MPa
